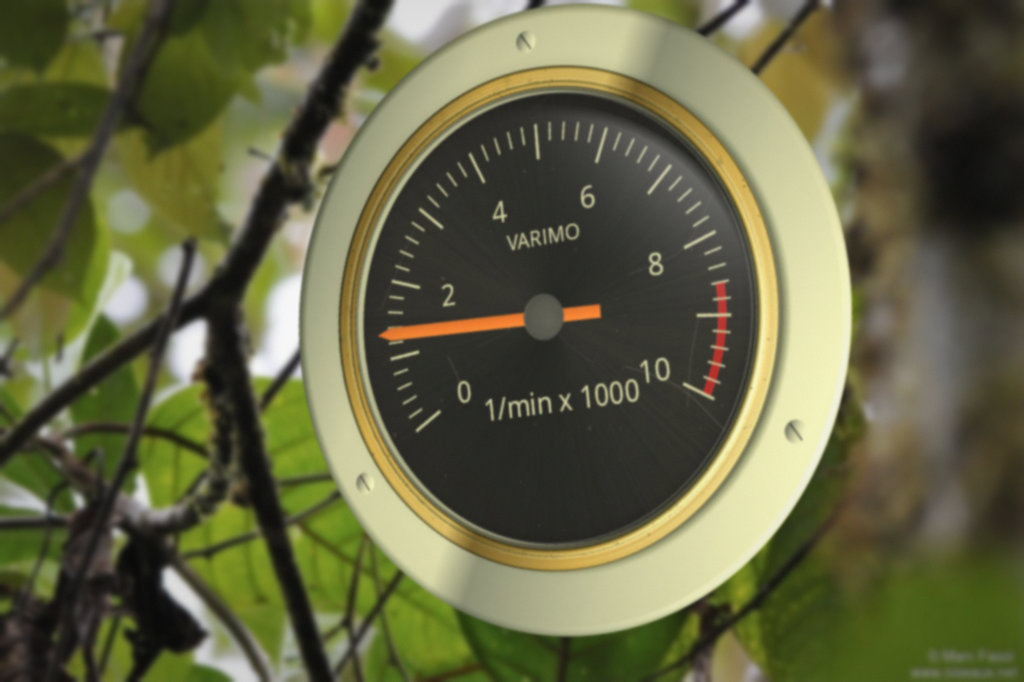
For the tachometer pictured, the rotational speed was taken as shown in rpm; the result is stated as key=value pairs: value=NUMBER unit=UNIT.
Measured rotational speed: value=1300 unit=rpm
